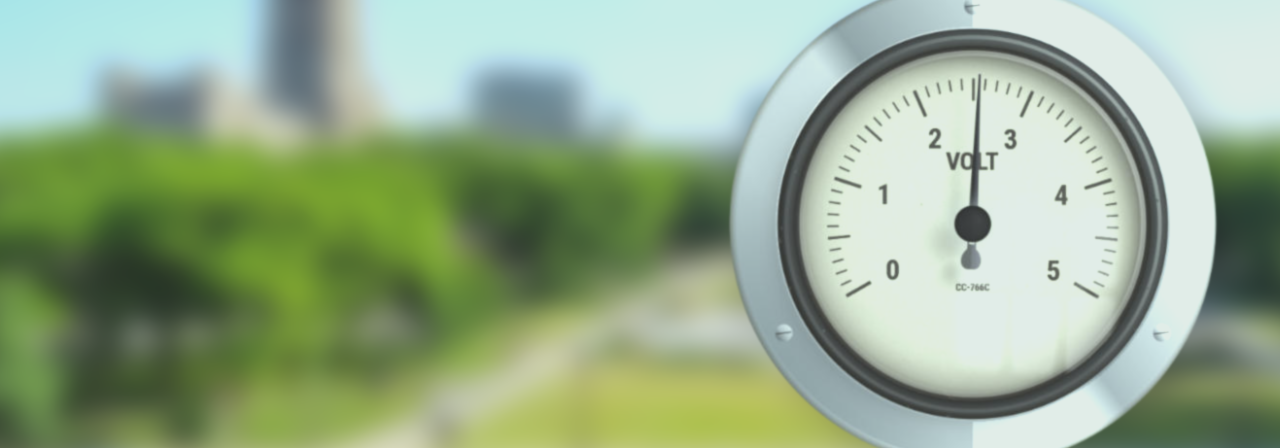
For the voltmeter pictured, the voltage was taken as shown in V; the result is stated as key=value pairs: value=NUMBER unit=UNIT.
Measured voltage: value=2.55 unit=V
